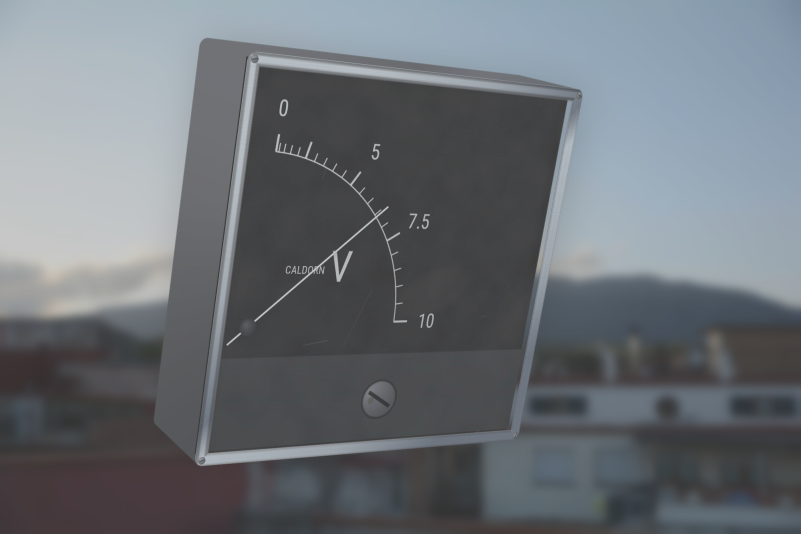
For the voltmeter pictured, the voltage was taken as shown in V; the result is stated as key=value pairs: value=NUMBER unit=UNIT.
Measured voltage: value=6.5 unit=V
